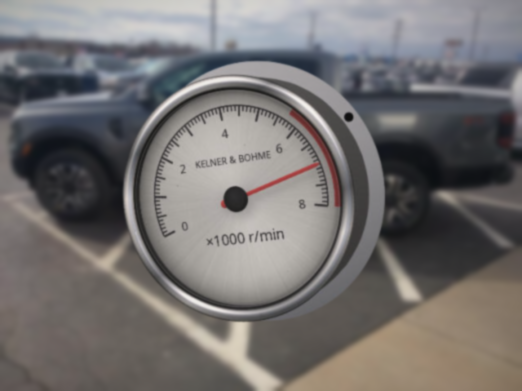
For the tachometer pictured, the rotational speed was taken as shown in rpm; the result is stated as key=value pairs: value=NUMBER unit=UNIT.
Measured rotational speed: value=7000 unit=rpm
